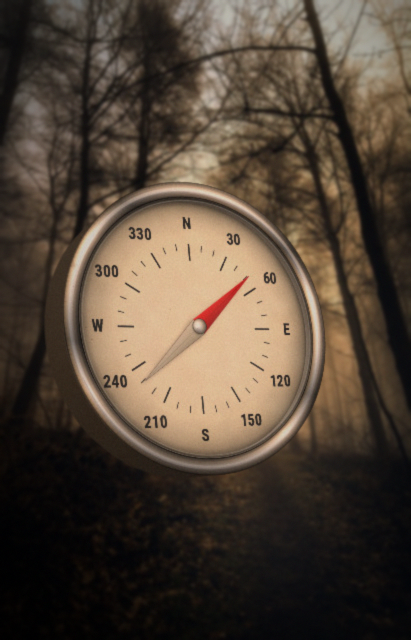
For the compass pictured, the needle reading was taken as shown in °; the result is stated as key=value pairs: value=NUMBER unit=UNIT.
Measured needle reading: value=50 unit=°
